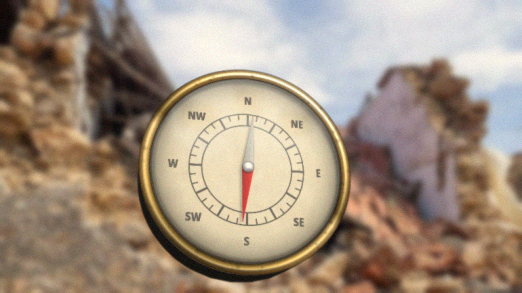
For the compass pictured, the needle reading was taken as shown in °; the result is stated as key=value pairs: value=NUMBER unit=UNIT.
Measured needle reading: value=185 unit=°
